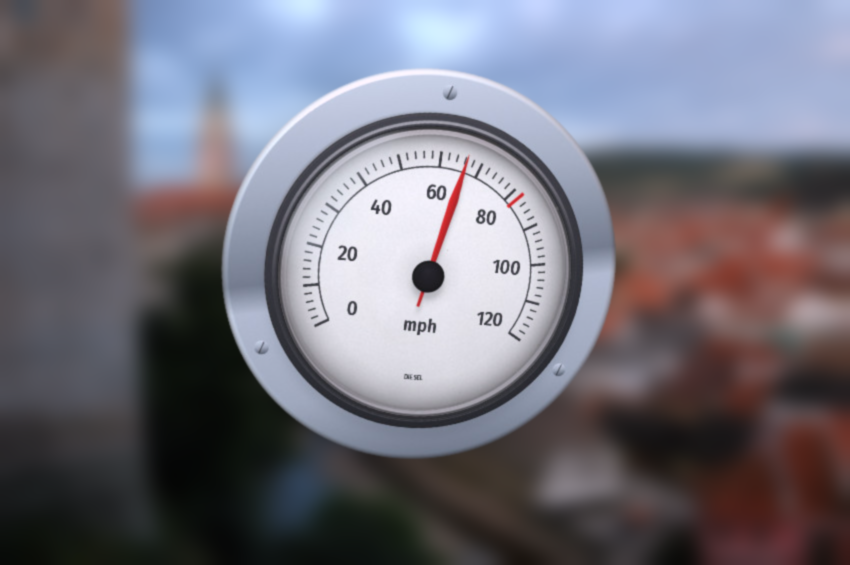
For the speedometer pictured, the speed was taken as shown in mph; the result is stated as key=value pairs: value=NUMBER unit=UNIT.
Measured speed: value=66 unit=mph
